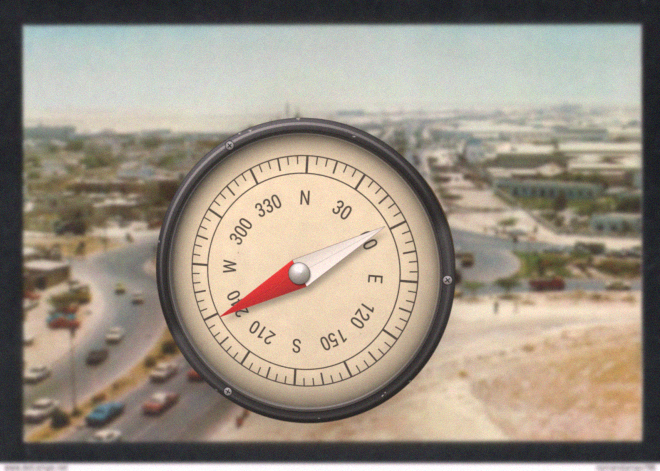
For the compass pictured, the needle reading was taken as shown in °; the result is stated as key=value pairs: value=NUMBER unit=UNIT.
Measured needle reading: value=237.5 unit=°
